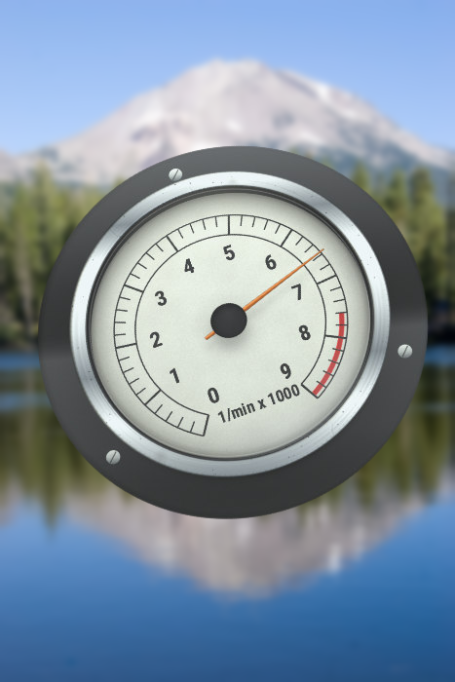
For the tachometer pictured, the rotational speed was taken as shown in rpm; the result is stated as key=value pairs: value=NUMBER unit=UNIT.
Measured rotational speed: value=6600 unit=rpm
